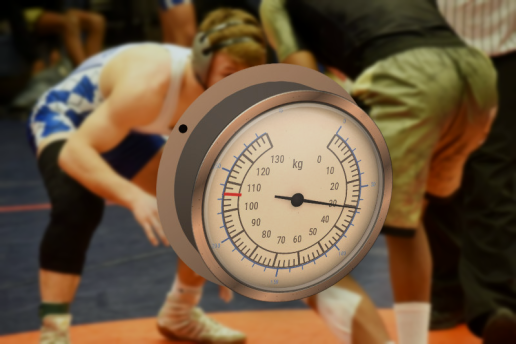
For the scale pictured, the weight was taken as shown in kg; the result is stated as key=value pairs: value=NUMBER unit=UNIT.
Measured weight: value=30 unit=kg
